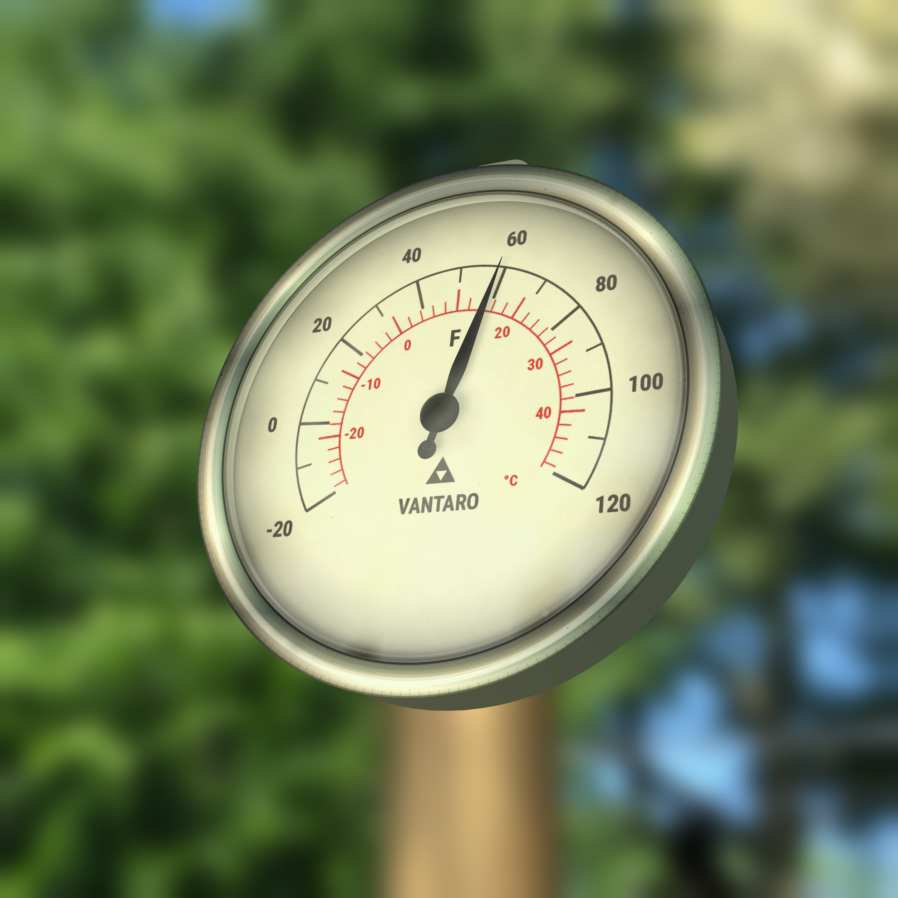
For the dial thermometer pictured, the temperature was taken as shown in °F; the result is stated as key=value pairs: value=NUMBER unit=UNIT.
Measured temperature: value=60 unit=°F
